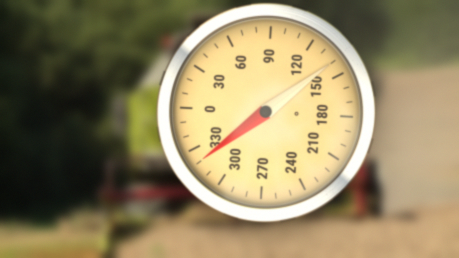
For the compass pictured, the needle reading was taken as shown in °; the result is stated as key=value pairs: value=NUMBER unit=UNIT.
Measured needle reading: value=320 unit=°
